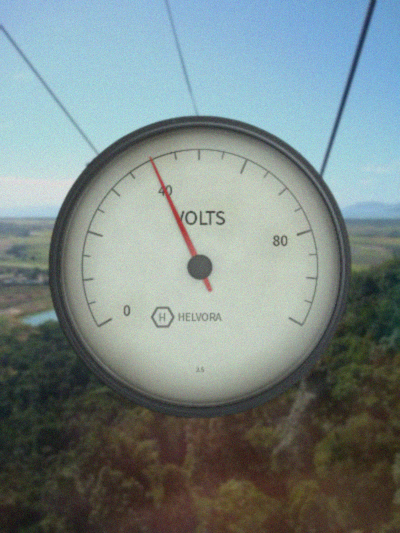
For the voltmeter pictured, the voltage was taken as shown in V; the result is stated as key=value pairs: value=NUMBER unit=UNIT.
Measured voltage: value=40 unit=V
